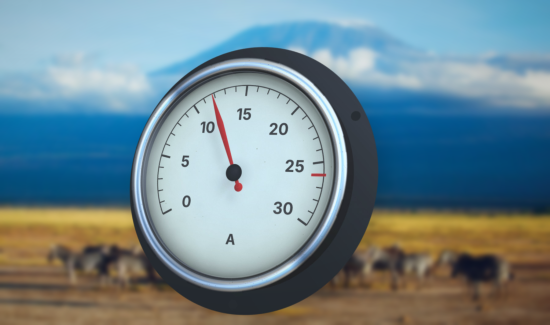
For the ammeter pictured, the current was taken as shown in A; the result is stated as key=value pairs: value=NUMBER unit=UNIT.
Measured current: value=12 unit=A
